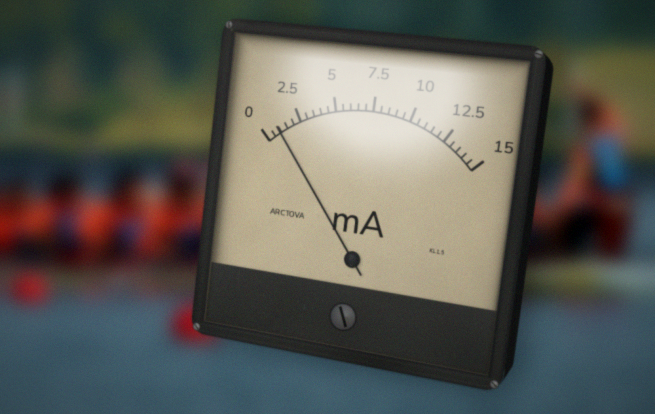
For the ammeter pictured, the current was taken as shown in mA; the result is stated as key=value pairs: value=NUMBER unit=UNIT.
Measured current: value=1 unit=mA
